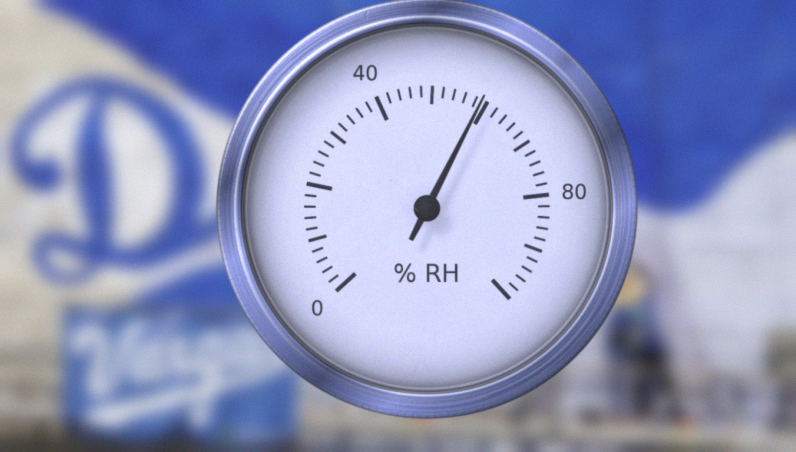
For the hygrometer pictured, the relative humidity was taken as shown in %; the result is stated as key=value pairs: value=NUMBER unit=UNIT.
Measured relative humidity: value=59 unit=%
